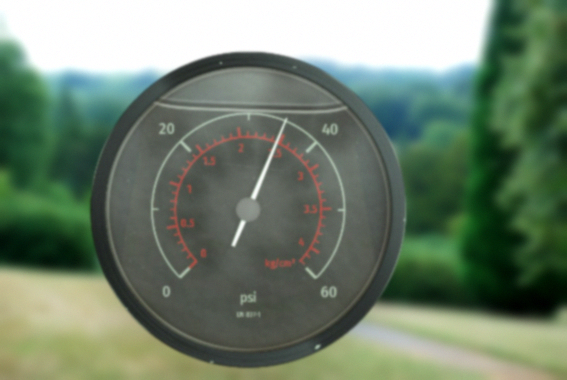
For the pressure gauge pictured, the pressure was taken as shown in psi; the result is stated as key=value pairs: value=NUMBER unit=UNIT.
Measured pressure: value=35 unit=psi
